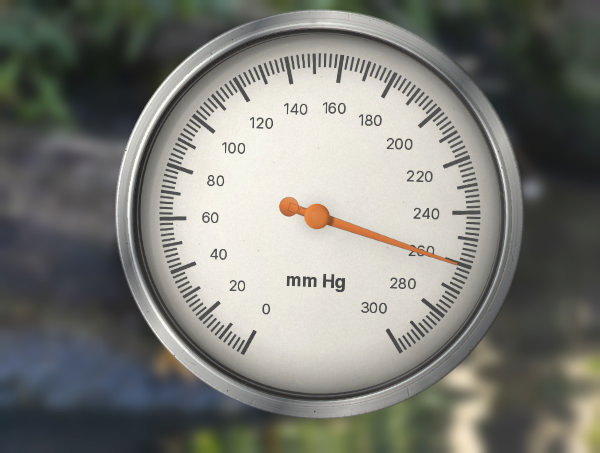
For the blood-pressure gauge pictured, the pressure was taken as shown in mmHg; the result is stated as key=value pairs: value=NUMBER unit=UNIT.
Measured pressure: value=260 unit=mmHg
